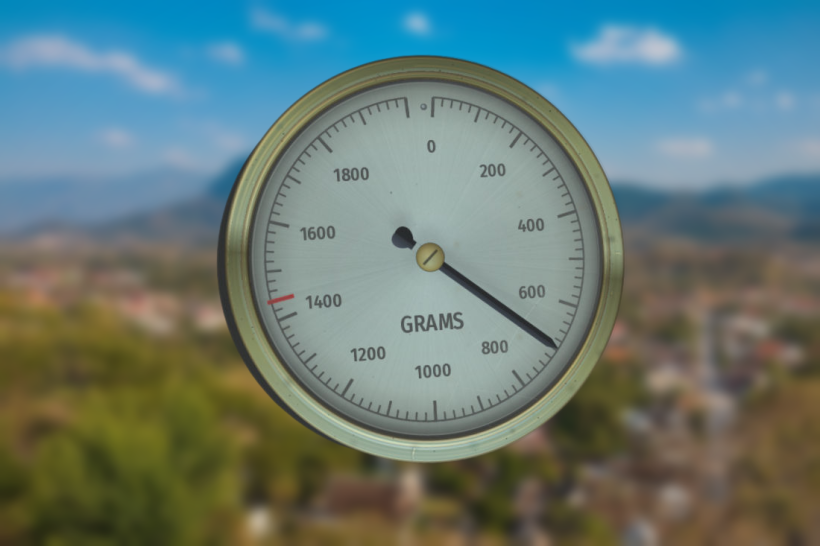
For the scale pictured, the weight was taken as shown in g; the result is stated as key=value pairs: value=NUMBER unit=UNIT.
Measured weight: value=700 unit=g
